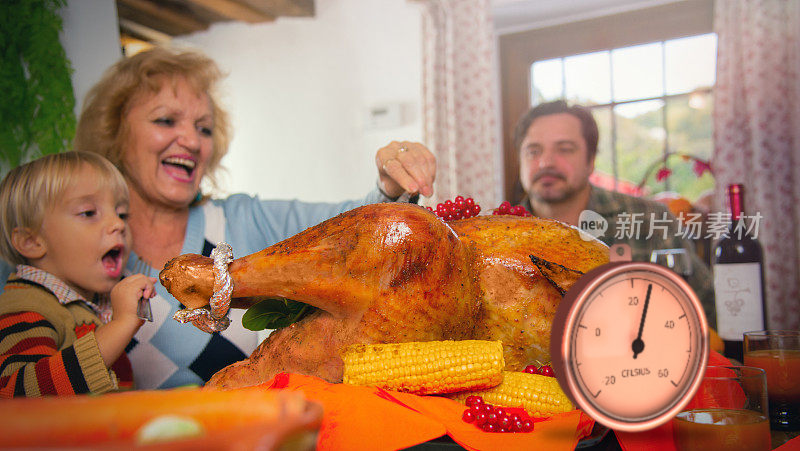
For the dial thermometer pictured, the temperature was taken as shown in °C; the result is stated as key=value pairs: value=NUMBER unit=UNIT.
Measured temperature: value=25 unit=°C
